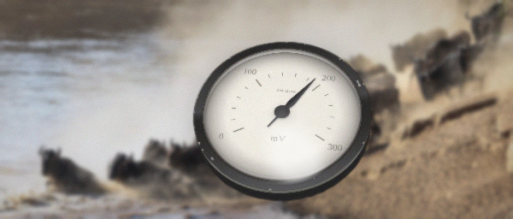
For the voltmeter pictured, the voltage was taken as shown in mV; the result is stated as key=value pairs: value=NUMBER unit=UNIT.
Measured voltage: value=190 unit=mV
